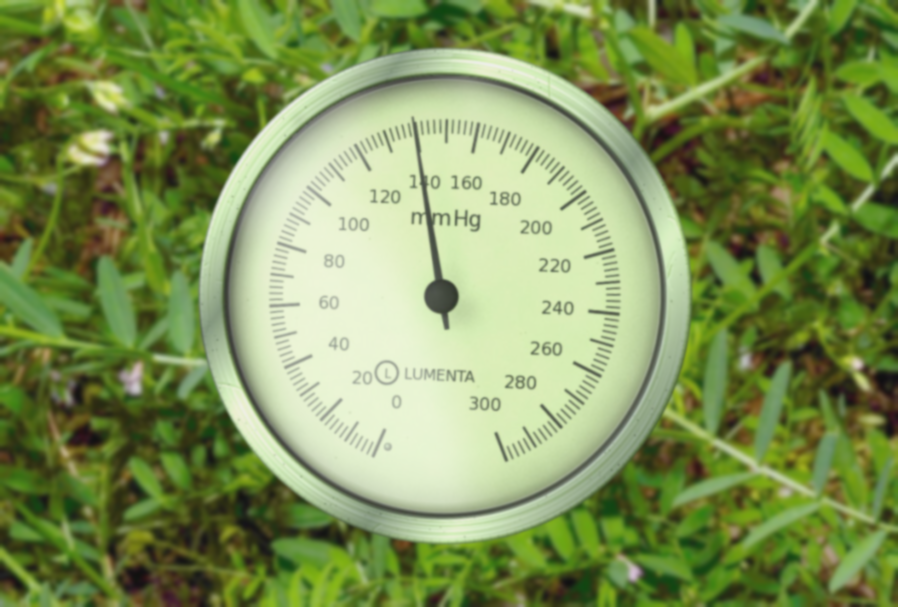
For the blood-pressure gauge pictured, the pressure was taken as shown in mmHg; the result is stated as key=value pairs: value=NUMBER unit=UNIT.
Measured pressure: value=140 unit=mmHg
